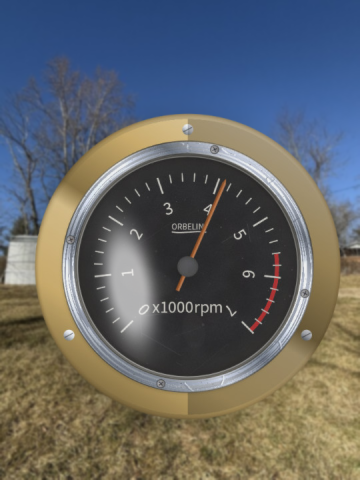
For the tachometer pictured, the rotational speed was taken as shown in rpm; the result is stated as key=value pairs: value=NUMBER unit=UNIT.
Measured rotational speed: value=4100 unit=rpm
